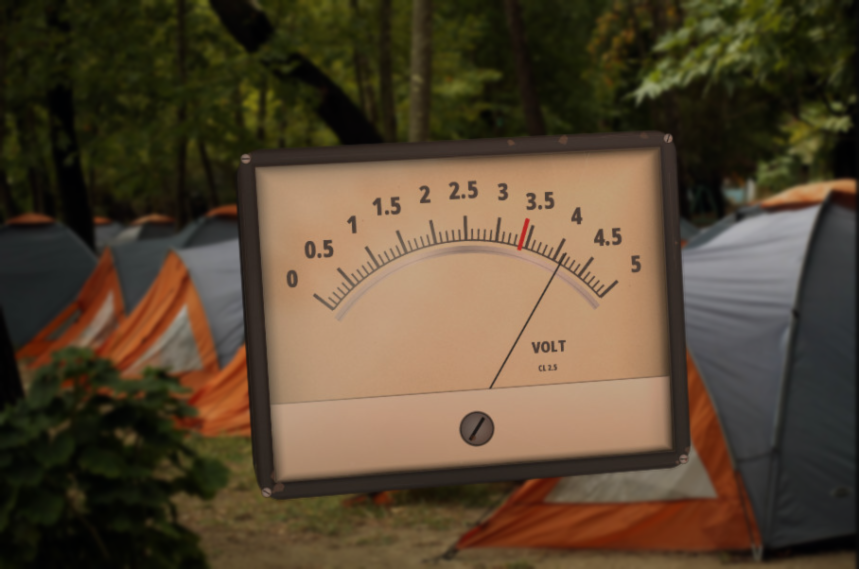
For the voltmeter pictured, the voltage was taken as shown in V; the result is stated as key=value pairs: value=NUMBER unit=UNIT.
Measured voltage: value=4.1 unit=V
